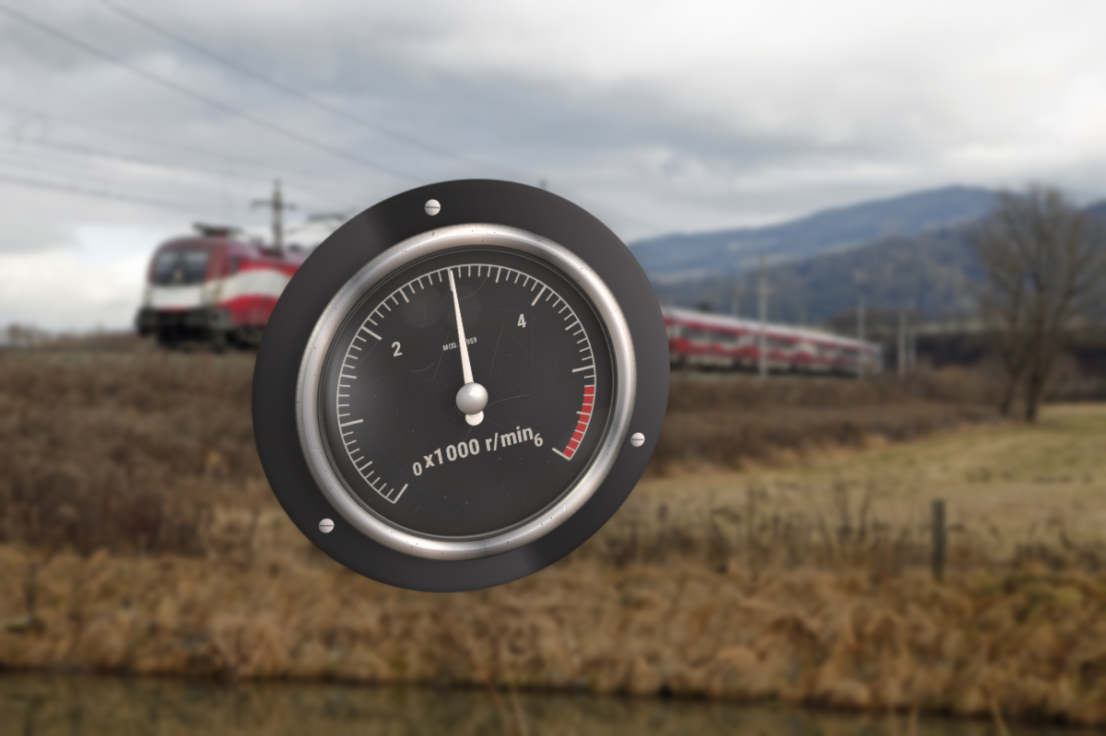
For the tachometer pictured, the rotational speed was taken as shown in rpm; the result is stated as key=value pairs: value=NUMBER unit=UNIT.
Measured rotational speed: value=3000 unit=rpm
